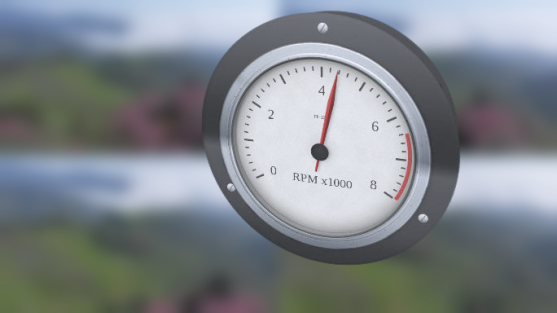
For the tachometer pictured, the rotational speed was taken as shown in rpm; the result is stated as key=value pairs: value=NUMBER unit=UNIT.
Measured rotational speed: value=4400 unit=rpm
